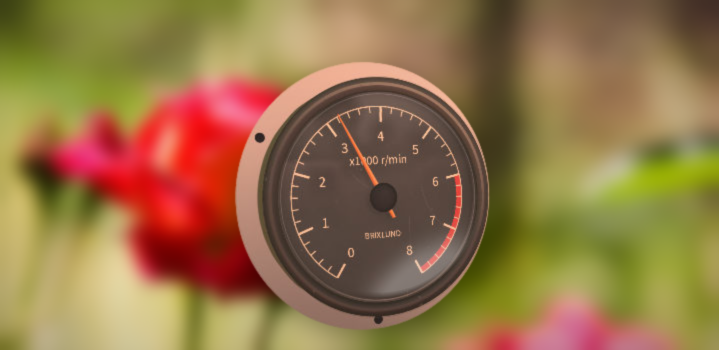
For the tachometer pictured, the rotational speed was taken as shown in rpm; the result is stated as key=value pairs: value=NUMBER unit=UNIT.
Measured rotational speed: value=3200 unit=rpm
